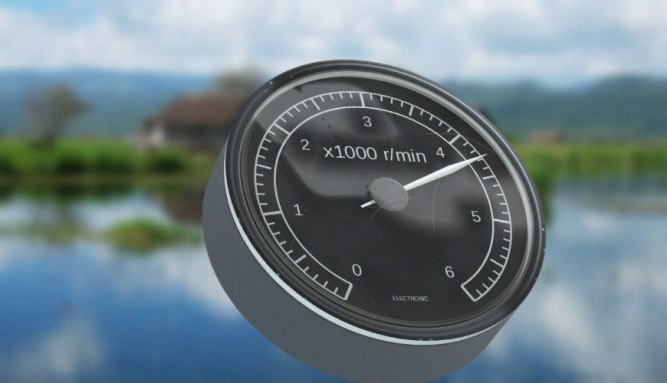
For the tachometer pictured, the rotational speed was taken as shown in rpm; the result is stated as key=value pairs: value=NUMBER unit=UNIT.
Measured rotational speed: value=4300 unit=rpm
